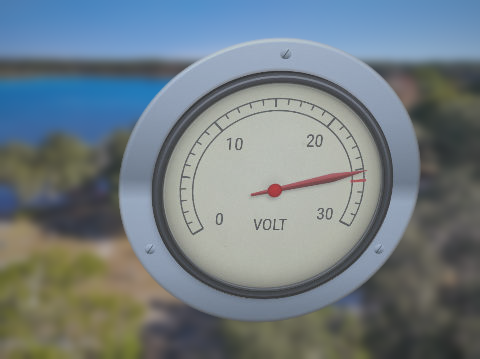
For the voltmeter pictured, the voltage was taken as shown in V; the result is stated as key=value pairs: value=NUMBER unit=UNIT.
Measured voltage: value=25 unit=V
